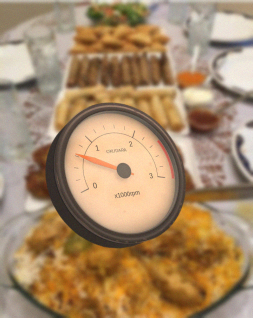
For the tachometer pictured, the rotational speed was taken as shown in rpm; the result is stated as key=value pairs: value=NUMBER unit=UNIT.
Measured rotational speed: value=600 unit=rpm
